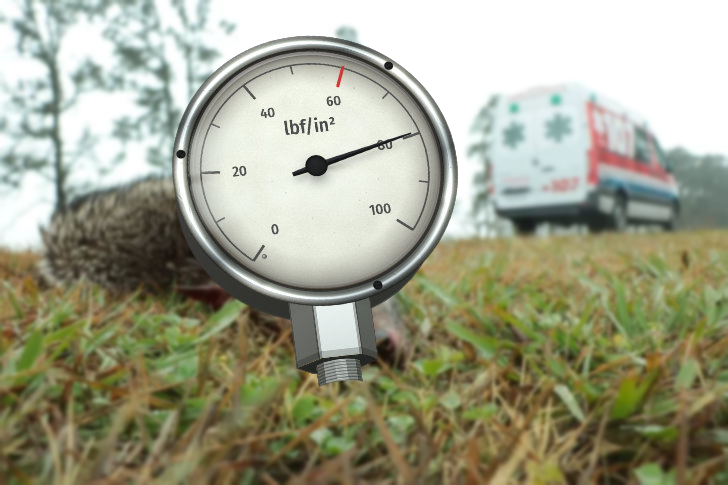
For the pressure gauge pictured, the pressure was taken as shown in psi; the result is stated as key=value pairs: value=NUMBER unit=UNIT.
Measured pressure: value=80 unit=psi
